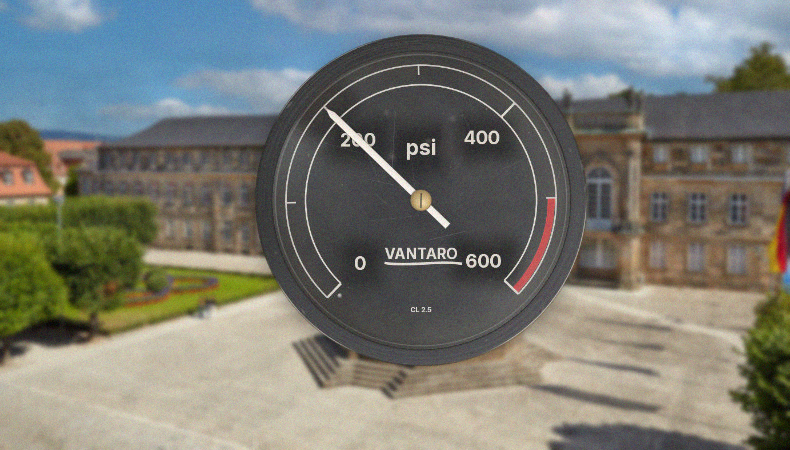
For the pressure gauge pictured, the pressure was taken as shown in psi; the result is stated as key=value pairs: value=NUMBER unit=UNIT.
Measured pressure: value=200 unit=psi
